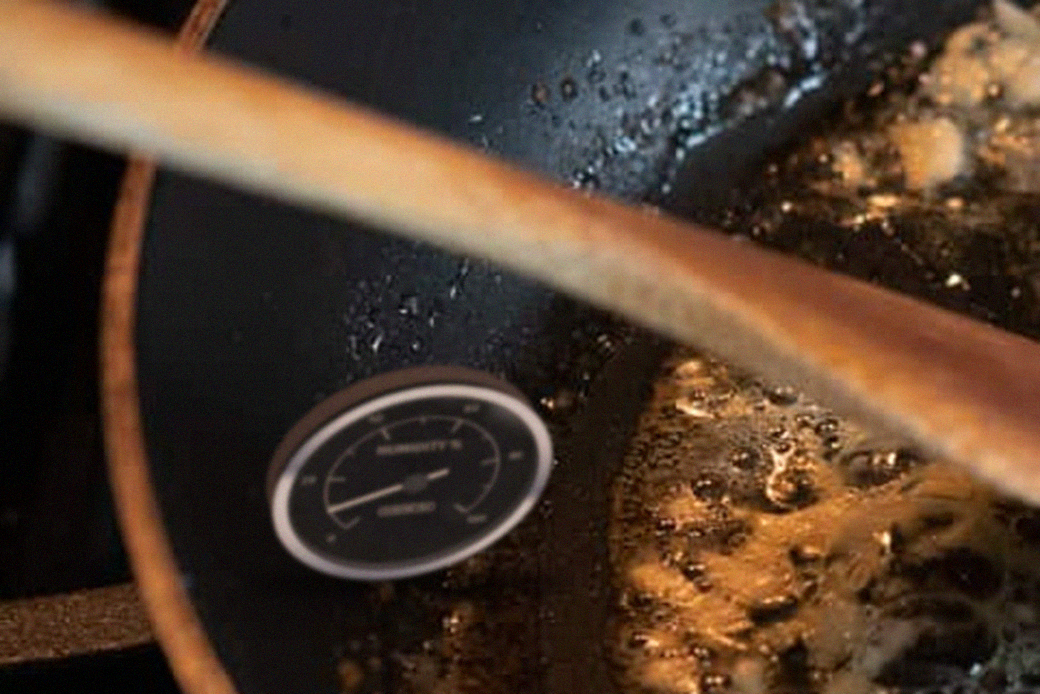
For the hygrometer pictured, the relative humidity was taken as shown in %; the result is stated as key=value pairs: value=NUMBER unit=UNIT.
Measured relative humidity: value=10 unit=%
